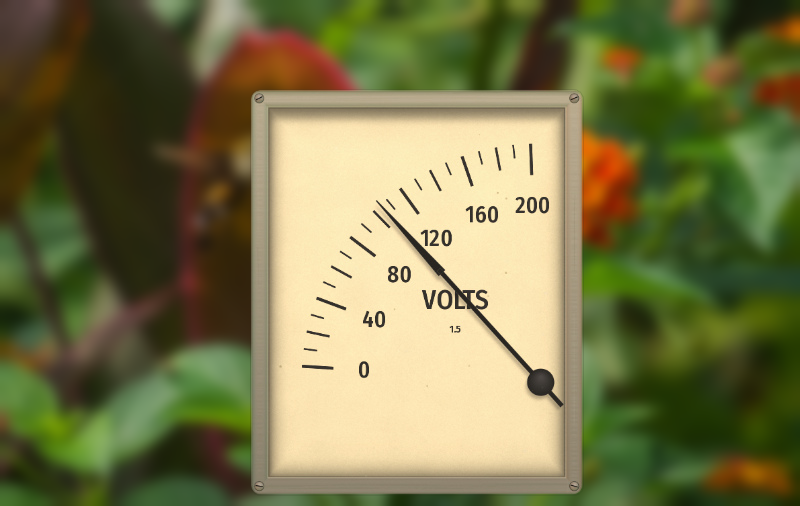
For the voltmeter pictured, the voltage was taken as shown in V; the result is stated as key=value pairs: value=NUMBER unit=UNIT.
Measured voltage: value=105 unit=V
